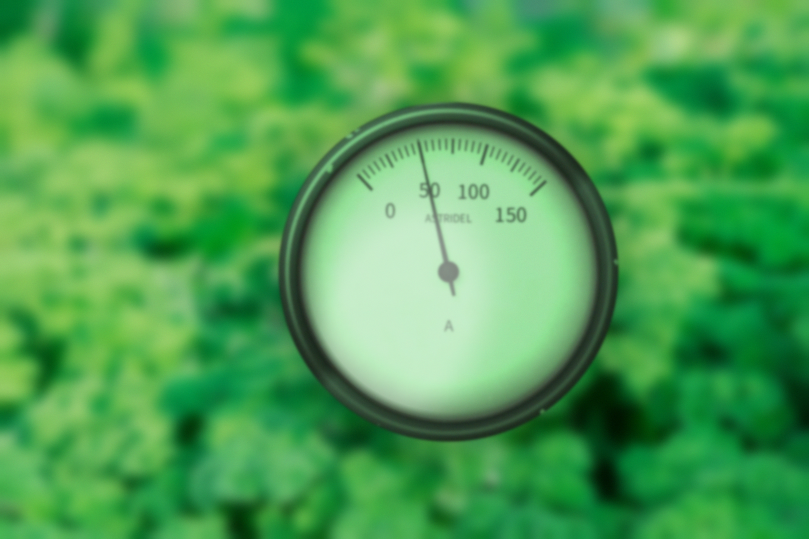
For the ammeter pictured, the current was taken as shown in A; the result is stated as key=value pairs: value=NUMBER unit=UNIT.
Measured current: value=50 unit=A
